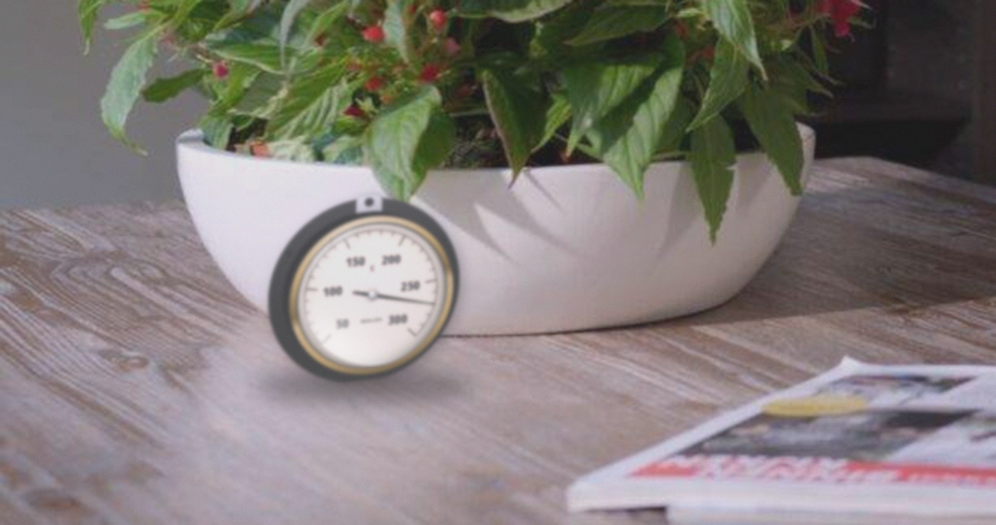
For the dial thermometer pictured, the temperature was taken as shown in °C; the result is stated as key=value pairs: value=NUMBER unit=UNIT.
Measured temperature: value=270 unit=°C
